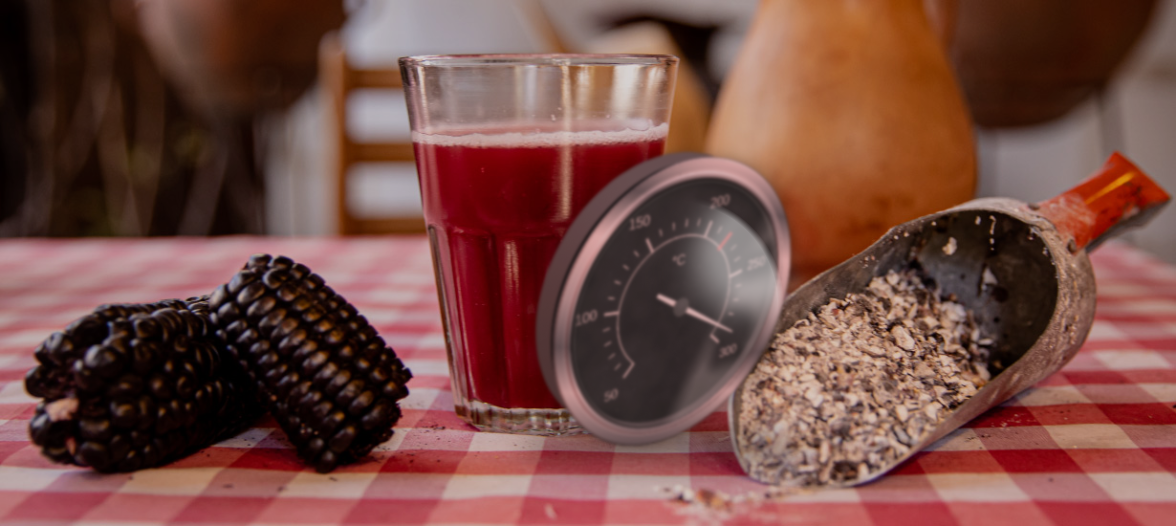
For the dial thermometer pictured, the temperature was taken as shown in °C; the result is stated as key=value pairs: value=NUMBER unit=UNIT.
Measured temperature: value=290 unit=°C
